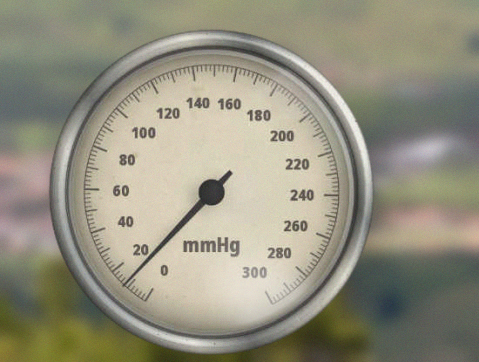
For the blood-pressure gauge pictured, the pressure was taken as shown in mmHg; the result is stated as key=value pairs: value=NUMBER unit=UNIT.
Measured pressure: value=12 unit=mmHg
